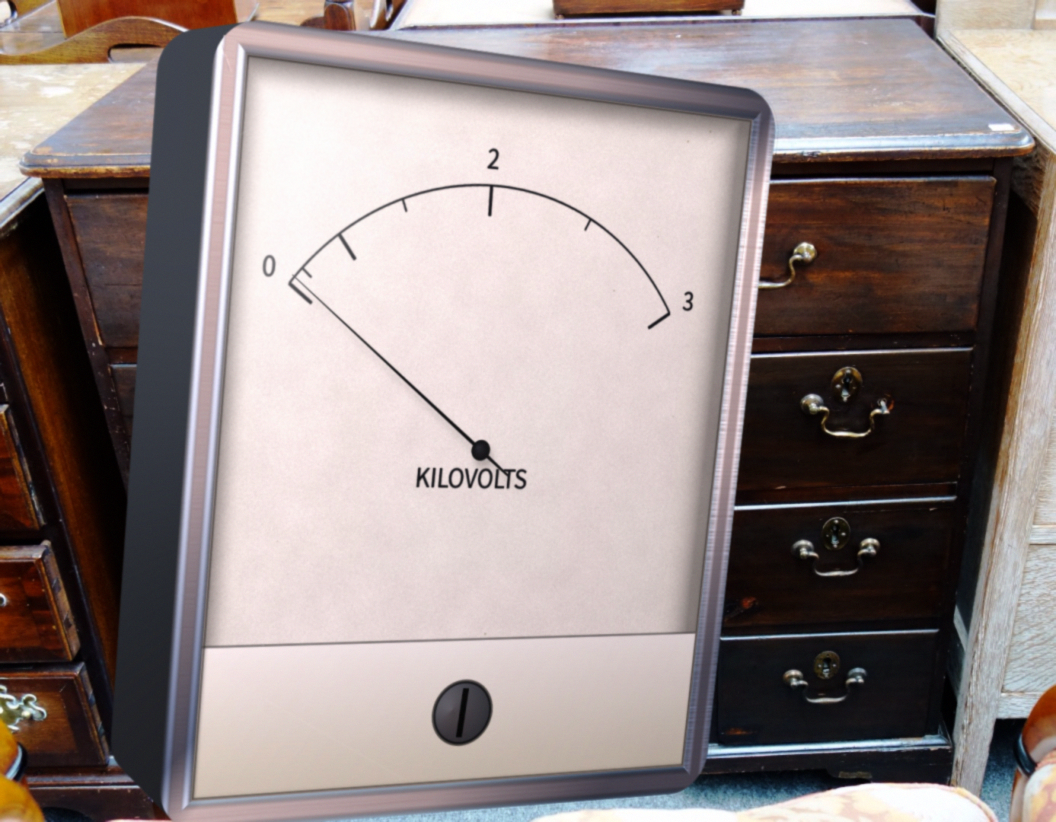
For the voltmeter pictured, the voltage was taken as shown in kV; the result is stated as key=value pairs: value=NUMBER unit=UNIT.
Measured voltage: value=0.25 unit=kV
